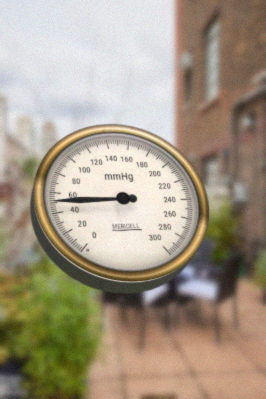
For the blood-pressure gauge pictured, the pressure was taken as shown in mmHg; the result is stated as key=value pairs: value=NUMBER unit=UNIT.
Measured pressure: value=50 unit=mmHg
